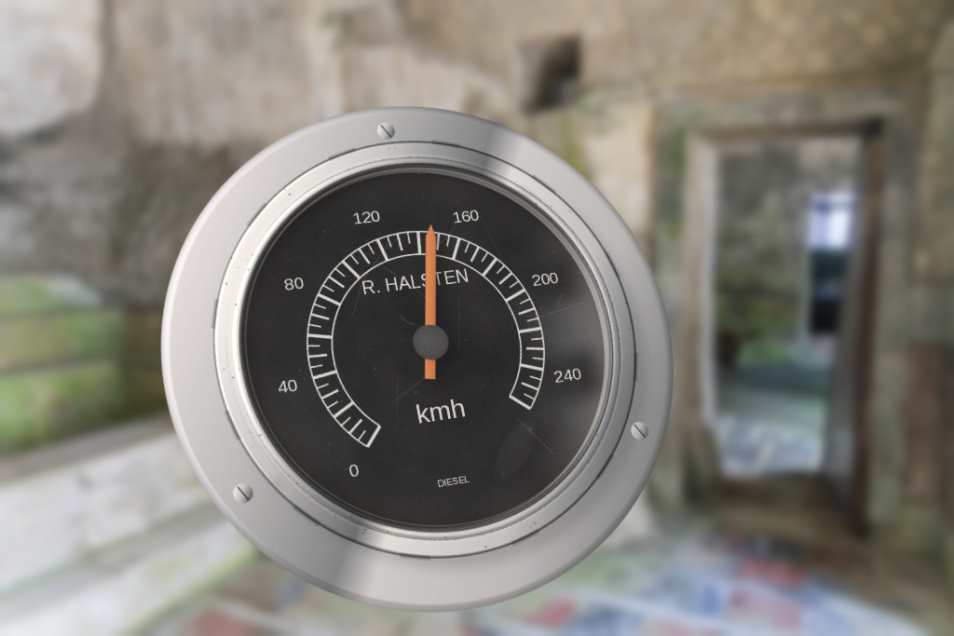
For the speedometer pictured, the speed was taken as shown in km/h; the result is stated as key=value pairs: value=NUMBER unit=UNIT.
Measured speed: value=145 unit=km/h
